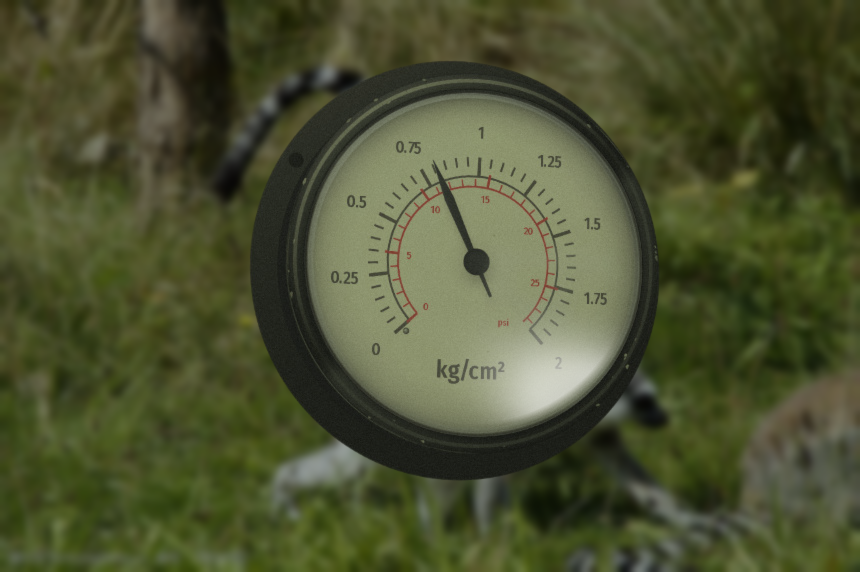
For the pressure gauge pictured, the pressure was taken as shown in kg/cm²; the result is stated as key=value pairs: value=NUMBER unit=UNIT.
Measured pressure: value=0.8 unit=kg/cm²
